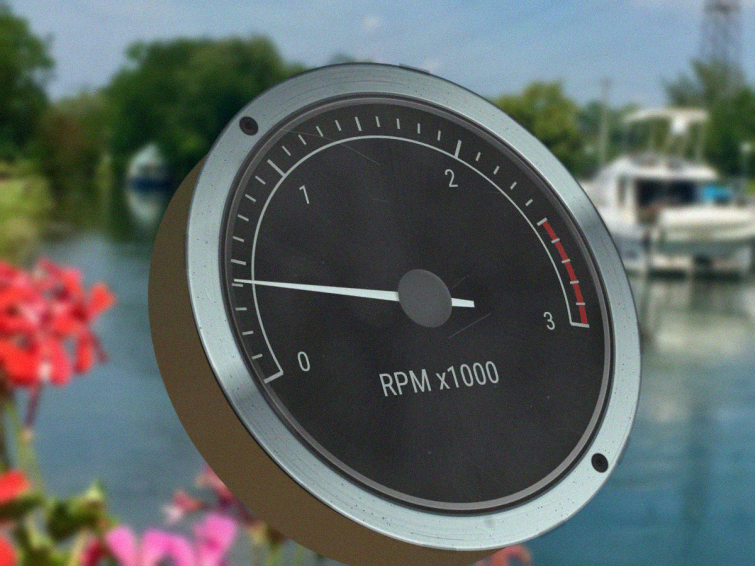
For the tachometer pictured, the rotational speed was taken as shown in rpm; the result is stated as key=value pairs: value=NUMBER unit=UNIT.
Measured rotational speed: value=400 unit=rpm
